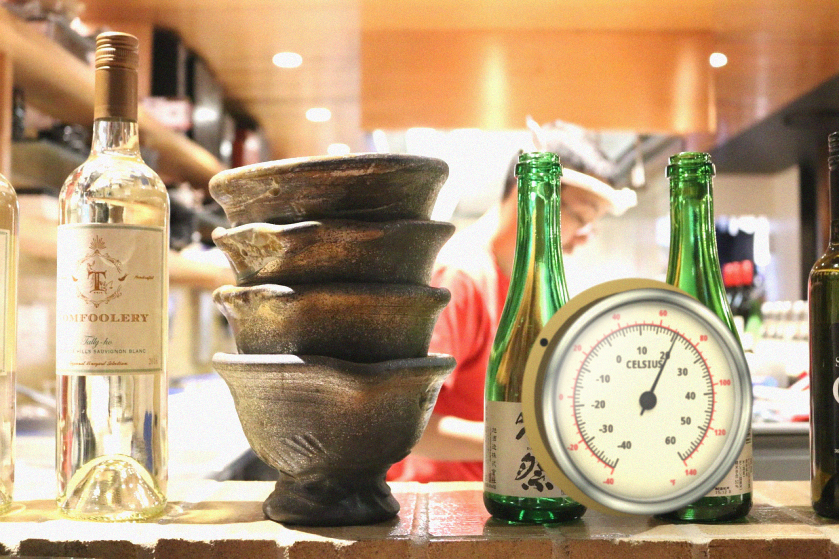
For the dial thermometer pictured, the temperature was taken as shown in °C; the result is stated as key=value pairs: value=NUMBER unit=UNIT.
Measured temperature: value=20 unit=°C
